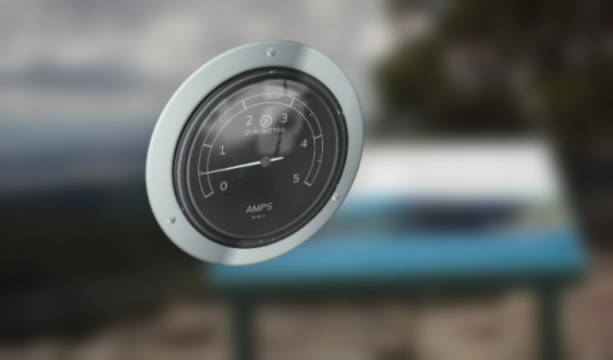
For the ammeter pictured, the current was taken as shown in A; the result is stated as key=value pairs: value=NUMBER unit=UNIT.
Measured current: value=0.5 unit=A
